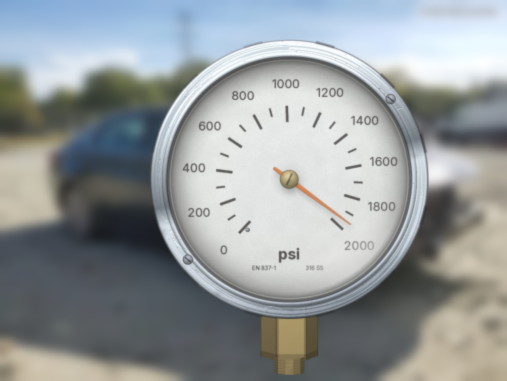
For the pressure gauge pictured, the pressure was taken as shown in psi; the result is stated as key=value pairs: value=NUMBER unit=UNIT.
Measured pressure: value=1950 unit=psi
